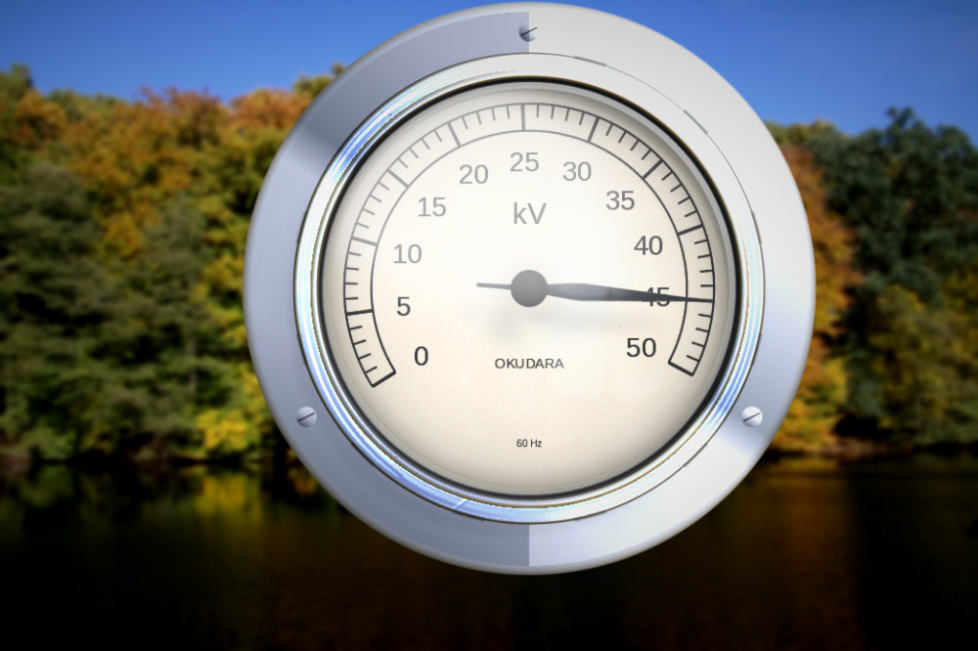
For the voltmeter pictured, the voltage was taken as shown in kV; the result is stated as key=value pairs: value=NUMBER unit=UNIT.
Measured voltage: value=45 unit=kV
